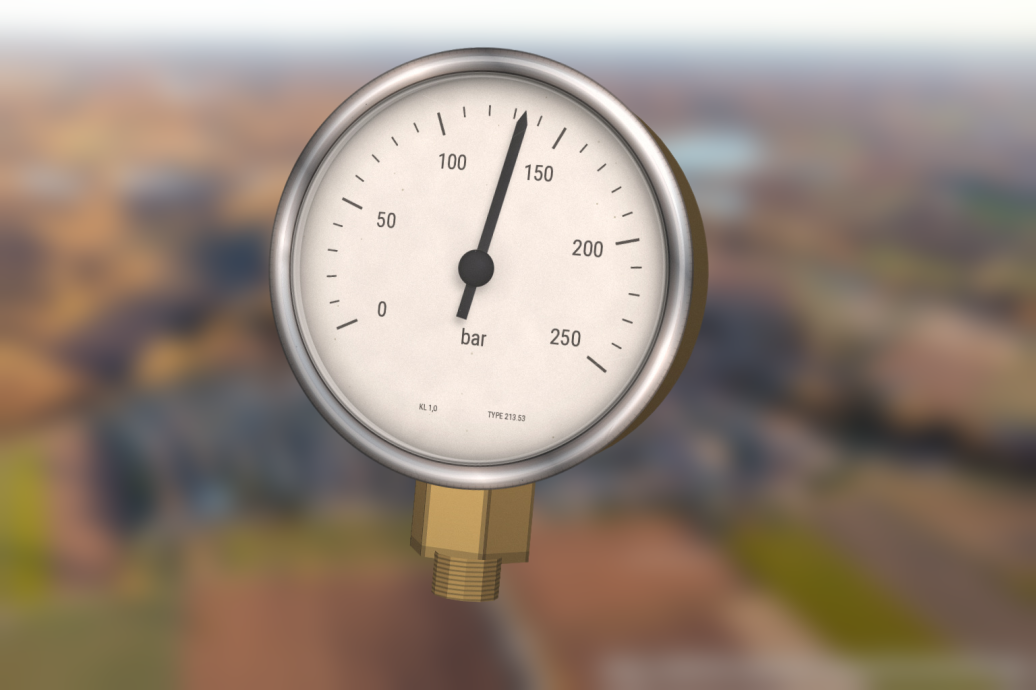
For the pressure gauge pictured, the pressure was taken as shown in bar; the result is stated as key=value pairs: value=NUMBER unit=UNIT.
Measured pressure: value=135 unit=bar
